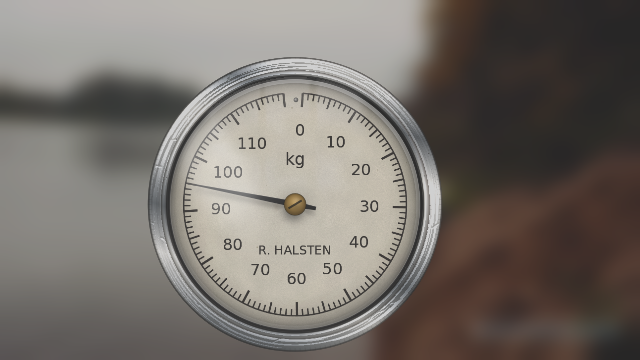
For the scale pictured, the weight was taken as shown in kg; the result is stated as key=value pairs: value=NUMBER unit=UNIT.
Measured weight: value=95 unit=kg
